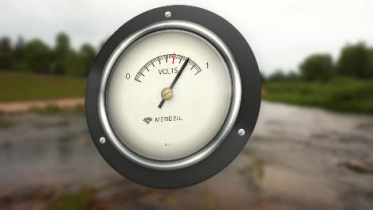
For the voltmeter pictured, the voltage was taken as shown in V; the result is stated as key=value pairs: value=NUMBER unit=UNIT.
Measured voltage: value=0.8 unit=V
